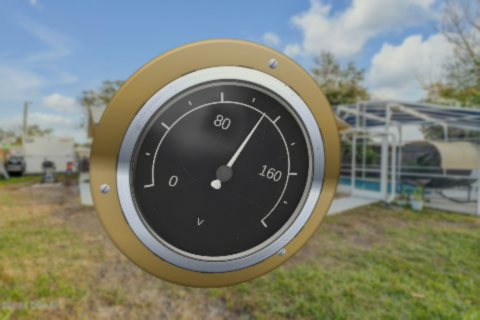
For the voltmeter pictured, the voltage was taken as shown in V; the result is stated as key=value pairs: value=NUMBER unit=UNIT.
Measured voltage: value=110 unit=V
